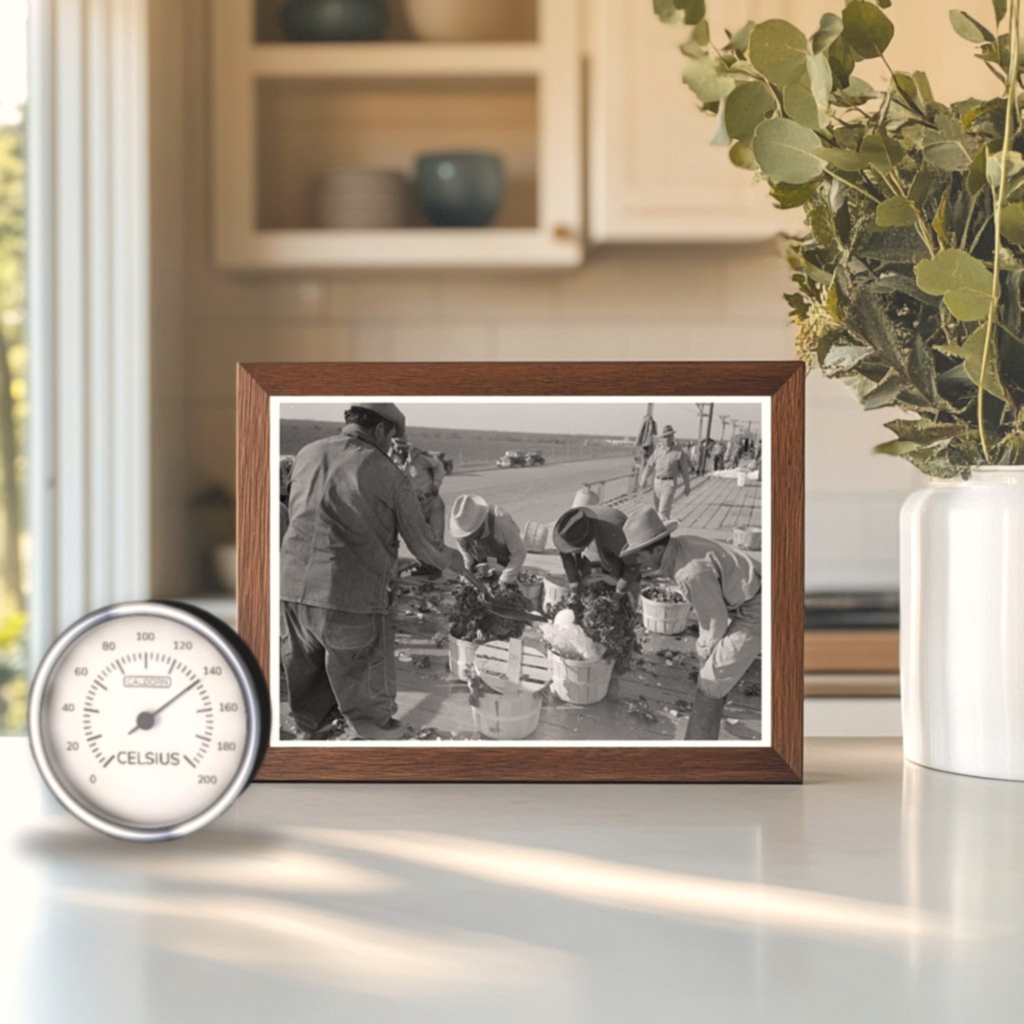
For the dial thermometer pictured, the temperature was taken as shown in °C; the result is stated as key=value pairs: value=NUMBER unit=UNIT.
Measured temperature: value=140 unit=°C
